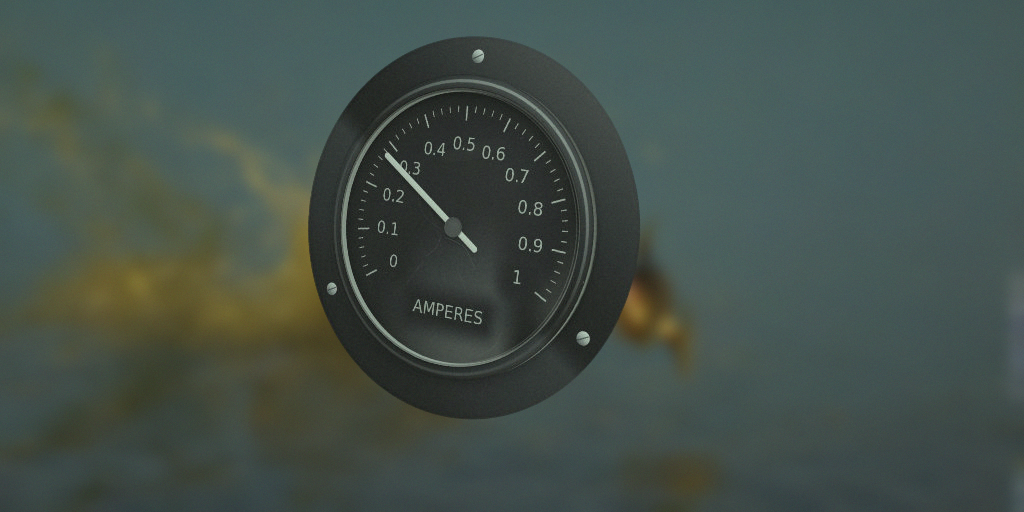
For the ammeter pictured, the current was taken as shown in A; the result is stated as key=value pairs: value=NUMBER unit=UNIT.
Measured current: value=0.28 unit=A
